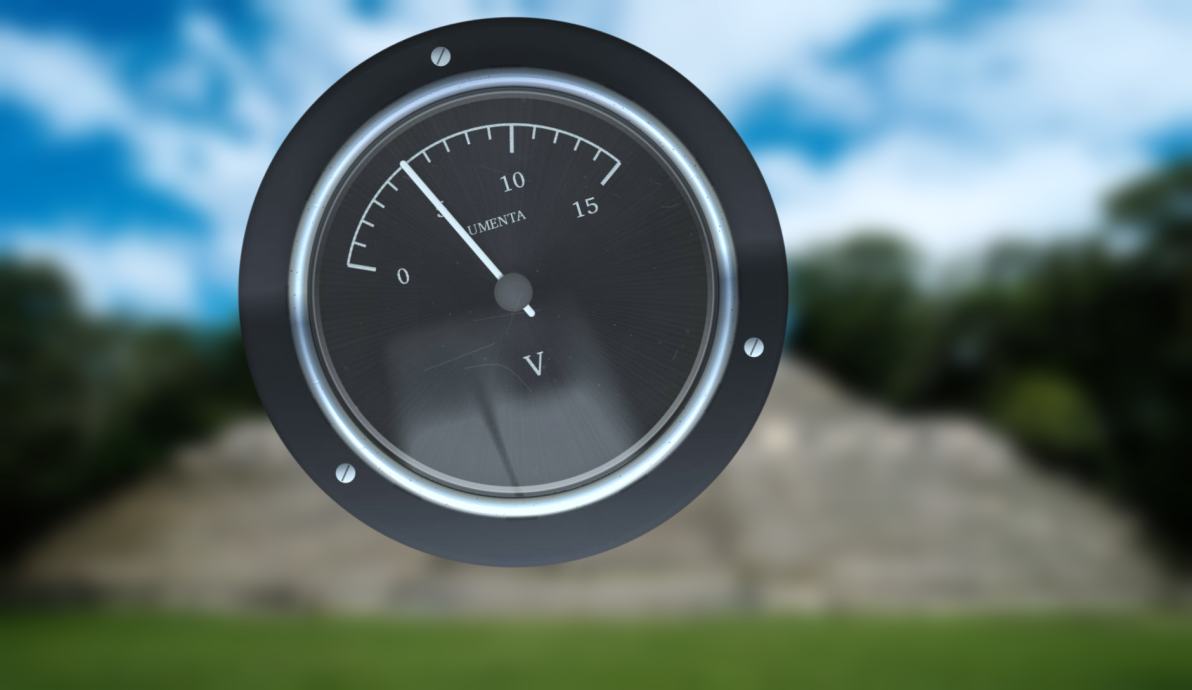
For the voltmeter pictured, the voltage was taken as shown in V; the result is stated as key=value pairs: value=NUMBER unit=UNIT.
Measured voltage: value=5 unit=V
